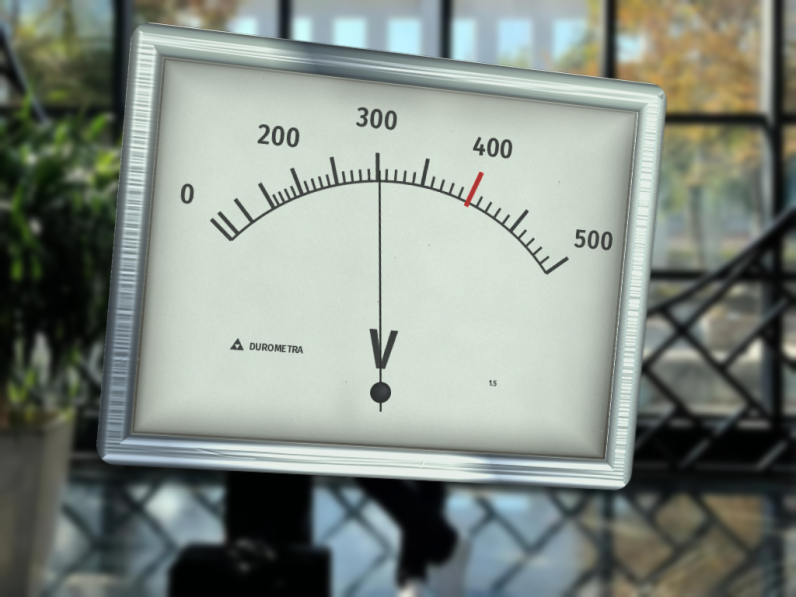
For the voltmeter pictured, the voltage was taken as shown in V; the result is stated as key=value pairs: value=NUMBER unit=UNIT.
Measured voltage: value=300 unit=V
